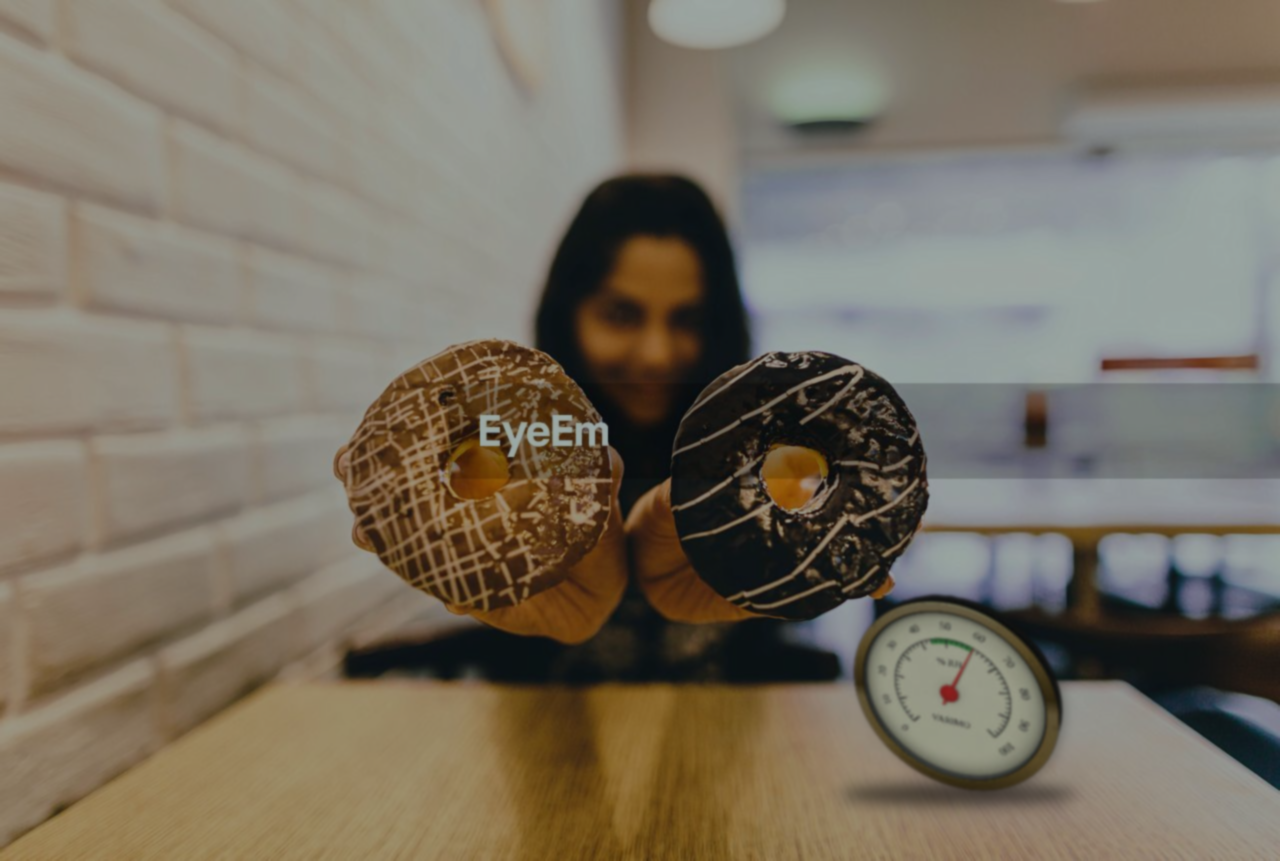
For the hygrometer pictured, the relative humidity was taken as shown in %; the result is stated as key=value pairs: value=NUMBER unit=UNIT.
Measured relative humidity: value=60 unit=%
